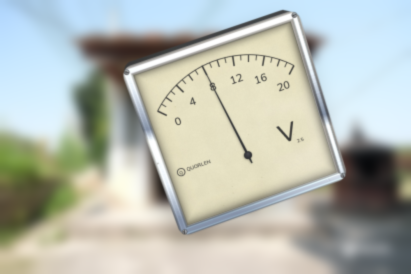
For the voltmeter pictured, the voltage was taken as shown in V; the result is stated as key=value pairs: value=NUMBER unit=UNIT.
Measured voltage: value=8 unit=V
